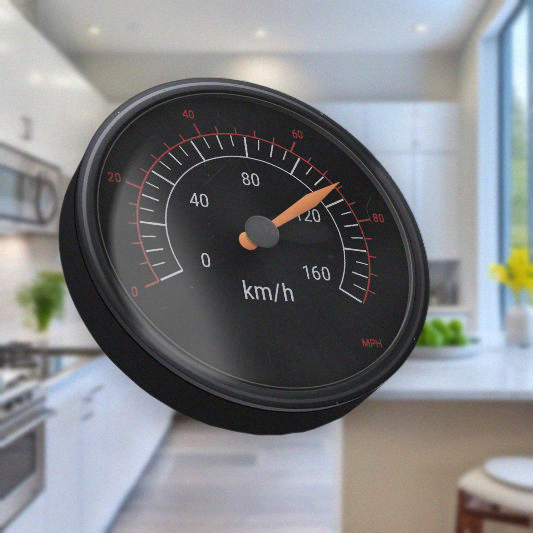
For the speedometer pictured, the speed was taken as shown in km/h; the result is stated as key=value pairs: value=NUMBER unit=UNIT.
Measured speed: value=115 unit=km/h
